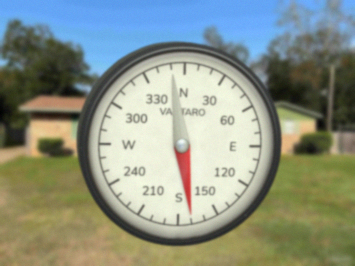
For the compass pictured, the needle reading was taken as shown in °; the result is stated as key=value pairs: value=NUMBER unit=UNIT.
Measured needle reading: value=170 unit=°
